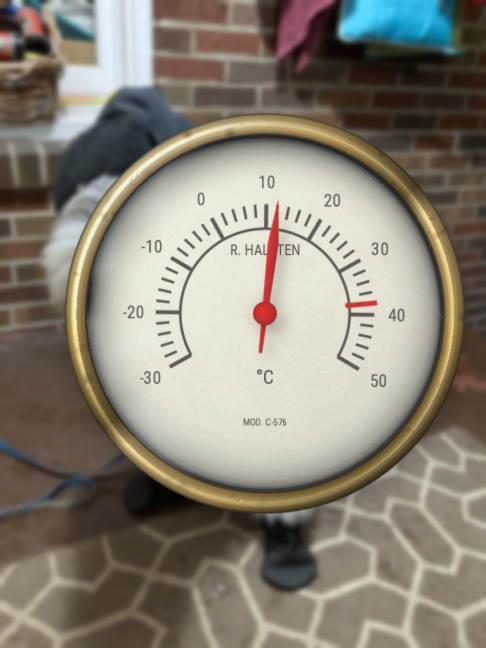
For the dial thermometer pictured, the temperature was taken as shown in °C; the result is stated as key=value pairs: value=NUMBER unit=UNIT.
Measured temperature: value=12 unit=°C
